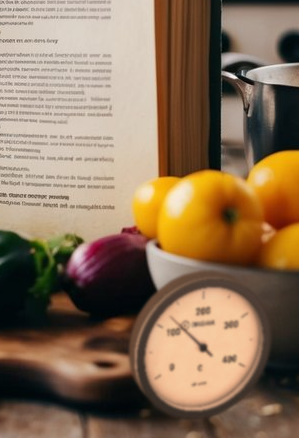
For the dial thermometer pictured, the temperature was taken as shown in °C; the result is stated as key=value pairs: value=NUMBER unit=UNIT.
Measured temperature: value=125 unit=°C
